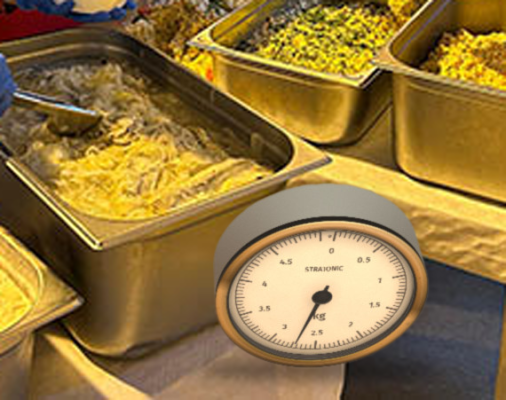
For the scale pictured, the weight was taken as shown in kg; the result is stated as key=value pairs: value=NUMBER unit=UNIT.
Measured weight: value=2.75 unit=kg
